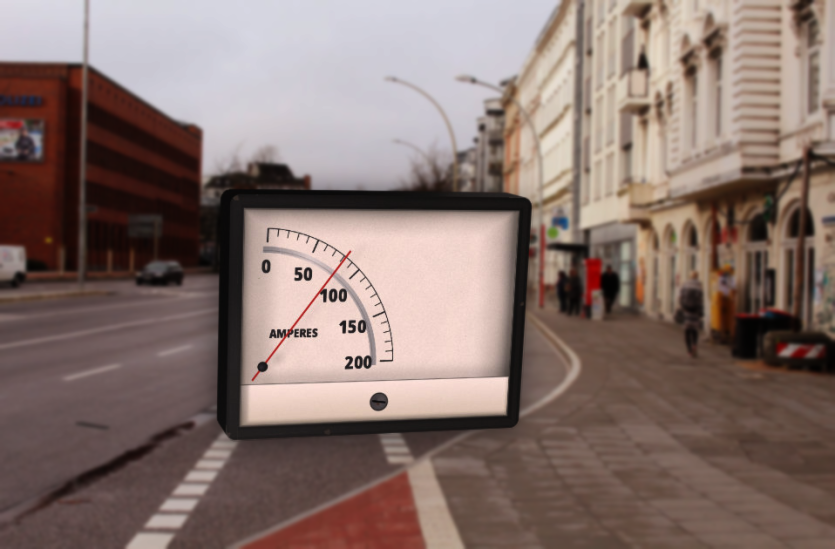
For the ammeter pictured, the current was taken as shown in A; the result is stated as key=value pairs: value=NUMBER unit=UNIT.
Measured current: value=80 unit=A
